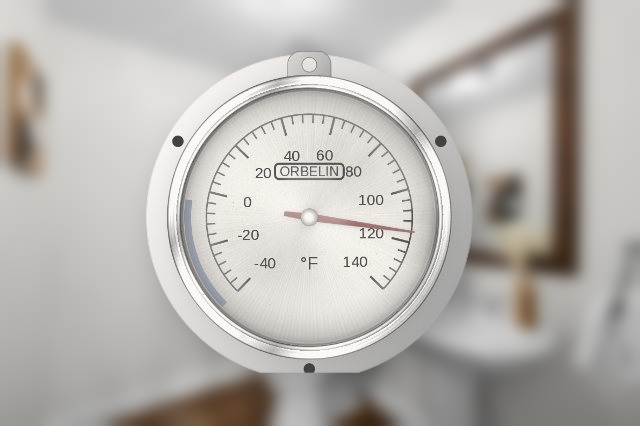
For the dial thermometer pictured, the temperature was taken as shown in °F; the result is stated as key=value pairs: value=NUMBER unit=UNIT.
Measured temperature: value=116 unit=°F
